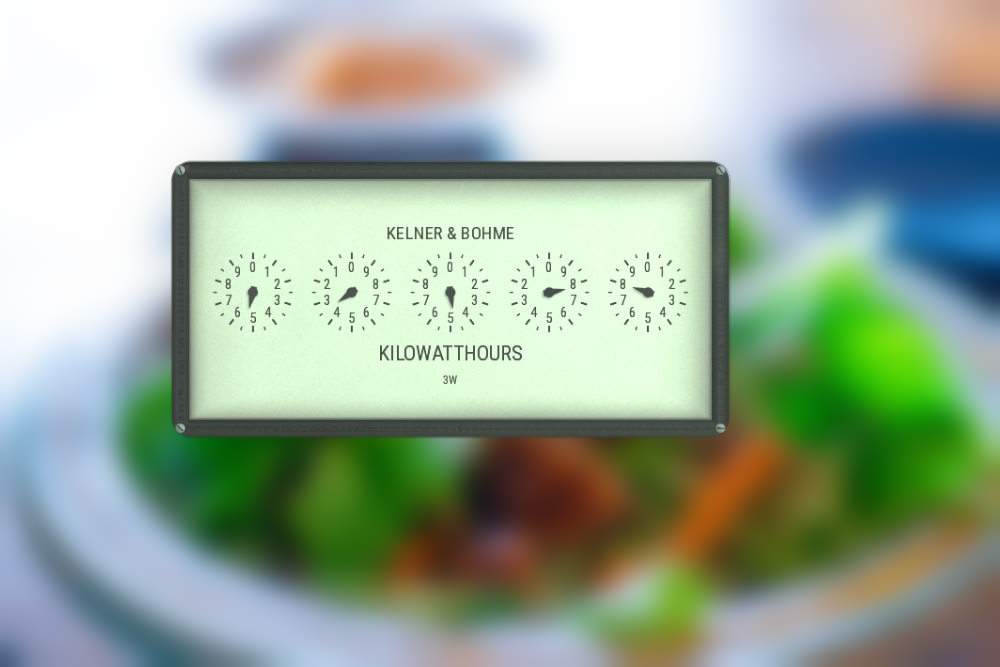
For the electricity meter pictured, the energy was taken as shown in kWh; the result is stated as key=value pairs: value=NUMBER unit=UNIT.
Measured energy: value=53478 unit=kWh
